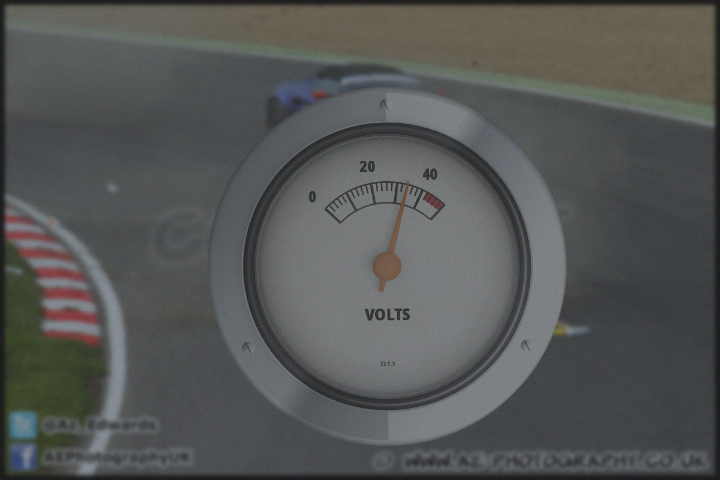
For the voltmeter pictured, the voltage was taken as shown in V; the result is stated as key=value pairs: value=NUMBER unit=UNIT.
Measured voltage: value=34 unit=V
